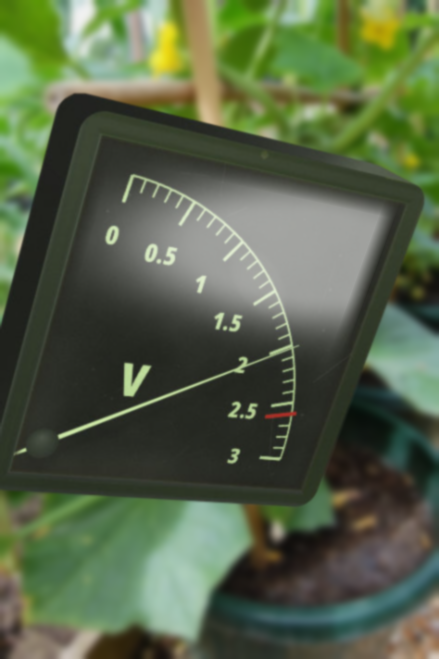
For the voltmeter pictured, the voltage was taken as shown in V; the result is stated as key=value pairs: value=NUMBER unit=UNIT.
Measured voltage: value=2 unit=V
